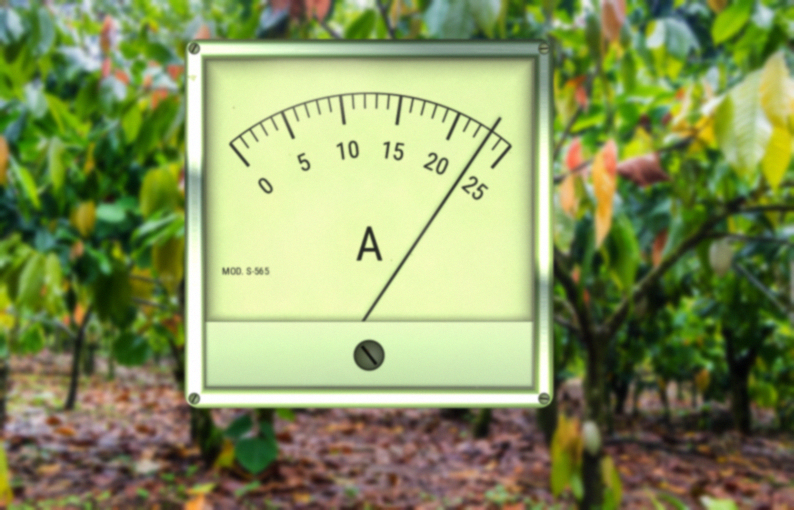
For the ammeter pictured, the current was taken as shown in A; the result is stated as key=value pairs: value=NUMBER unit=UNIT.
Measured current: value=23 unit=A
